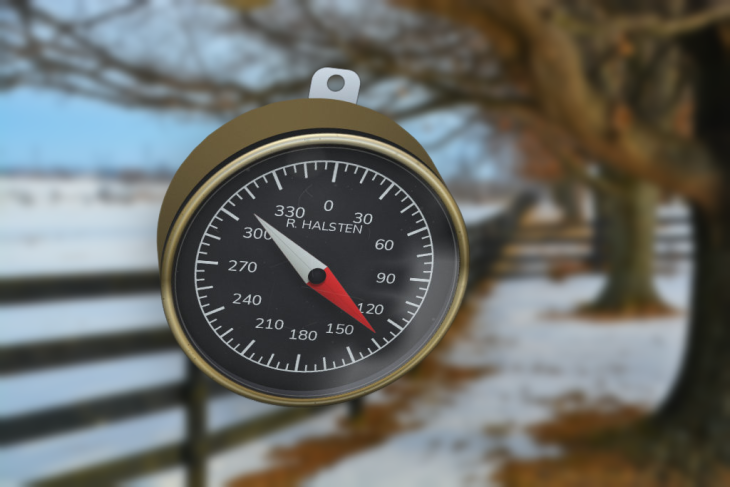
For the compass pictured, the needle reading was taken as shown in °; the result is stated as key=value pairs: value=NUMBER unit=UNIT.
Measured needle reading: value=130 unit=°
